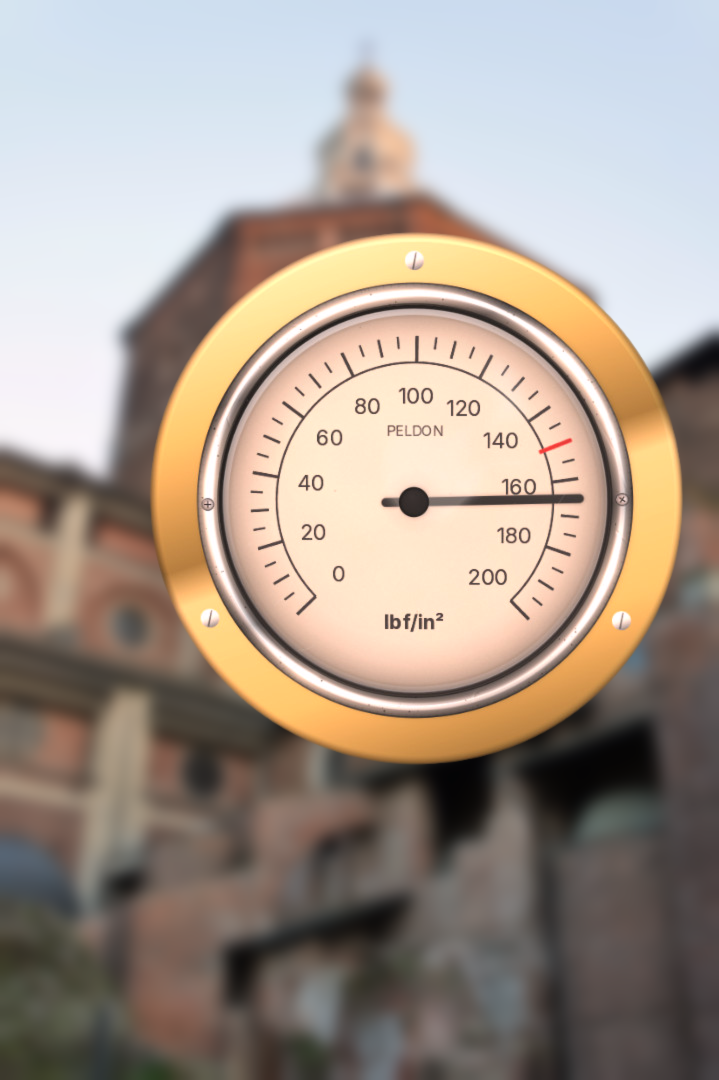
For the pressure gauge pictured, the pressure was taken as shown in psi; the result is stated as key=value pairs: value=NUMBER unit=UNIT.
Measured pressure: value=165 unit=psi
